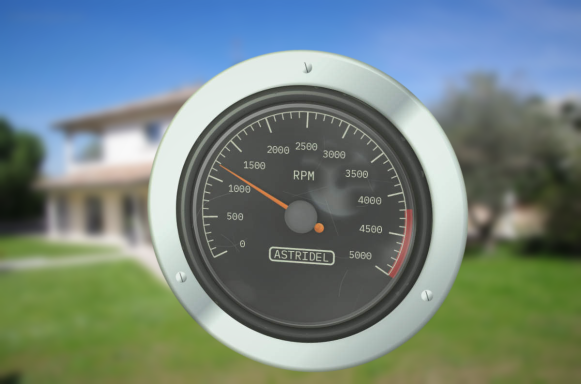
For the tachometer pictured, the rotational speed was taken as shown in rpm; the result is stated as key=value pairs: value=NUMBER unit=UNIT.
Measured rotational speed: value=1200 unit=rpm
